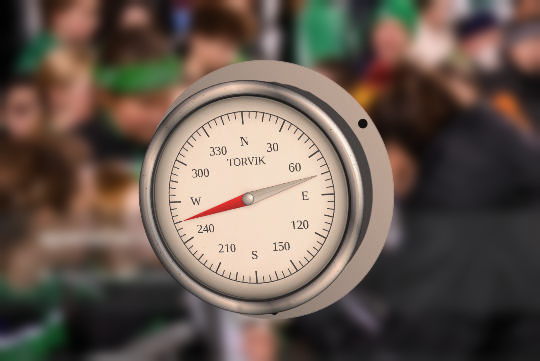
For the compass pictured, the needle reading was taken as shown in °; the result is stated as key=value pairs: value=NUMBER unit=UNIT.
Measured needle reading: value=255 unit=°
